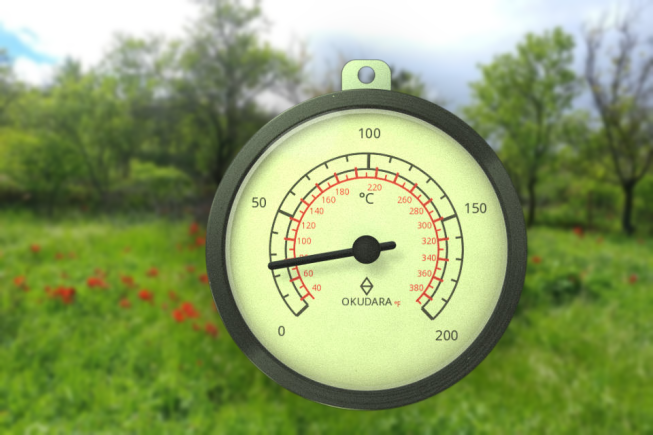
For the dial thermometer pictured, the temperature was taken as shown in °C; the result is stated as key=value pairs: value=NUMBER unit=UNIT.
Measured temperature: value=25 unit=°C
